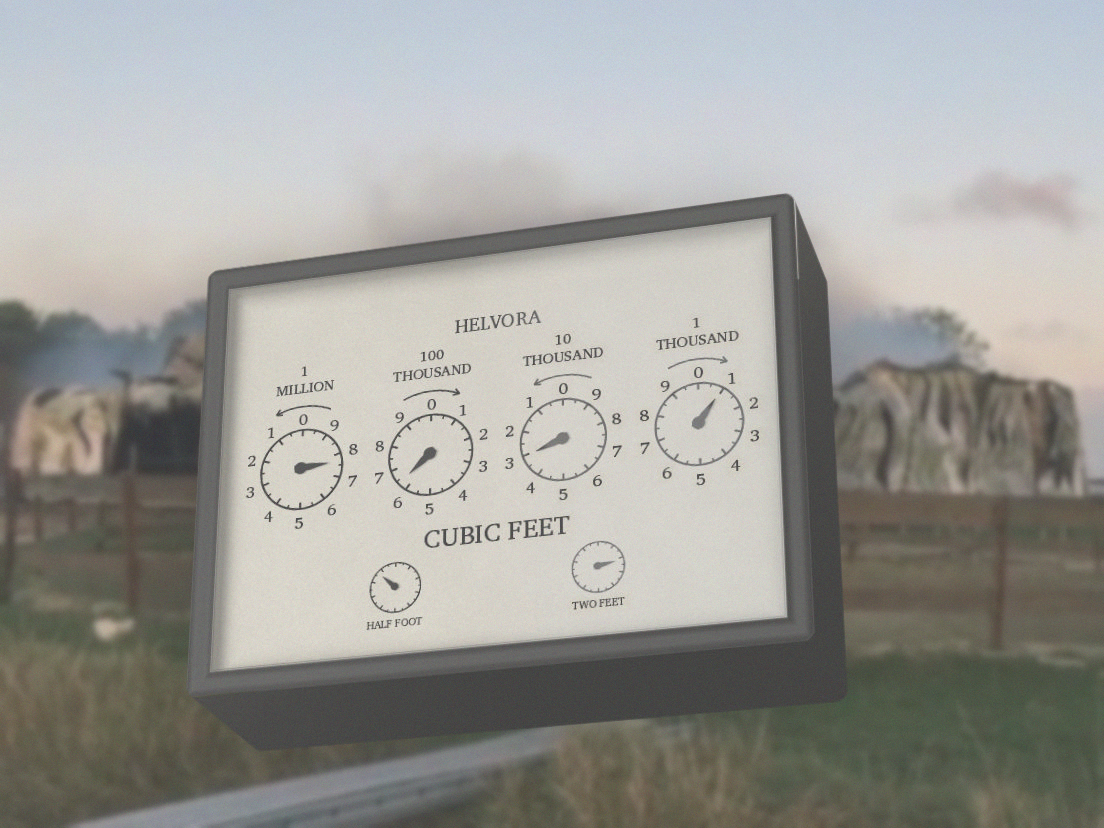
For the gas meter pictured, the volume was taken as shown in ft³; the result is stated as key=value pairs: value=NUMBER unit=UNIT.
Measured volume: value=763100 unit=ft³
